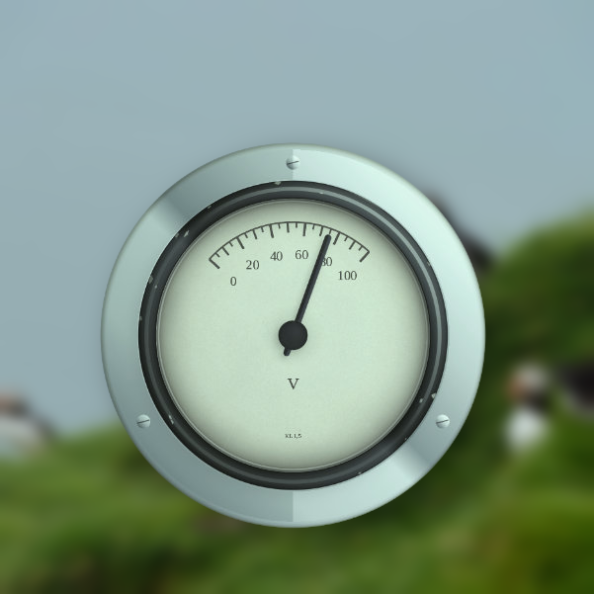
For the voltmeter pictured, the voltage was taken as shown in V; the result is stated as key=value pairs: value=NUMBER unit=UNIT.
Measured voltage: value=75 unit=V
